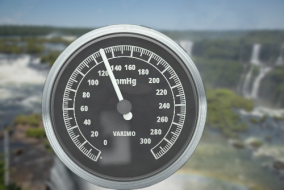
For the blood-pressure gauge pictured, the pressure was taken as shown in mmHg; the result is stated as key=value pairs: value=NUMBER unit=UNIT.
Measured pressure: value=130 unit=mmHg
